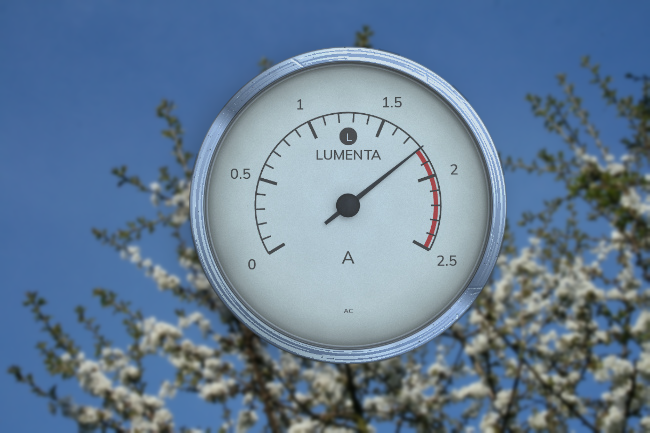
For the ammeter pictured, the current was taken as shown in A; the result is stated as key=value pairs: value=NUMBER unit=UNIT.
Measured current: value=1.8 unit=A
